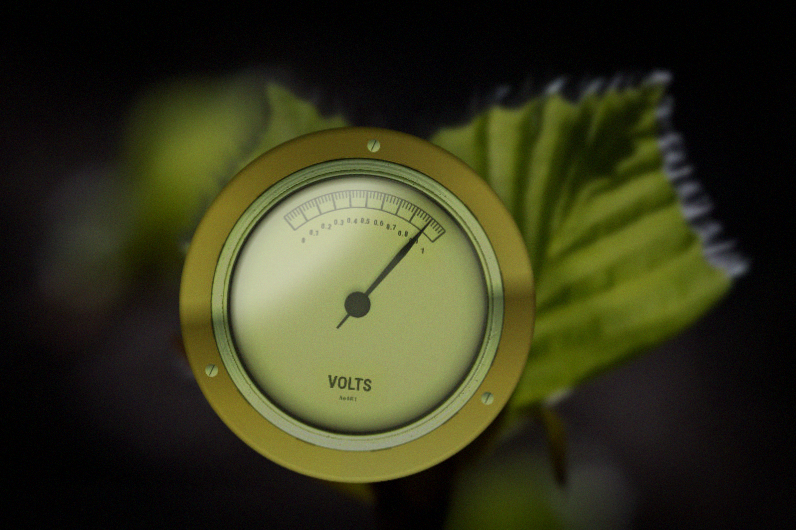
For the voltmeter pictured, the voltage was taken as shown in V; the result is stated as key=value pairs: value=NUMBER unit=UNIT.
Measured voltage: value=0.9 unit=V
